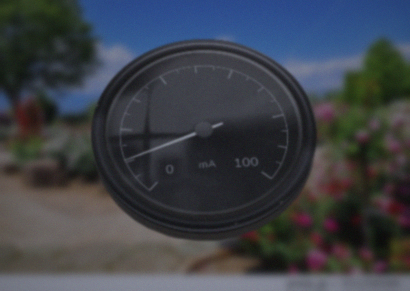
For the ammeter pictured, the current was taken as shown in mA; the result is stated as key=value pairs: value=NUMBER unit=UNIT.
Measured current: value=10 unit=mA
